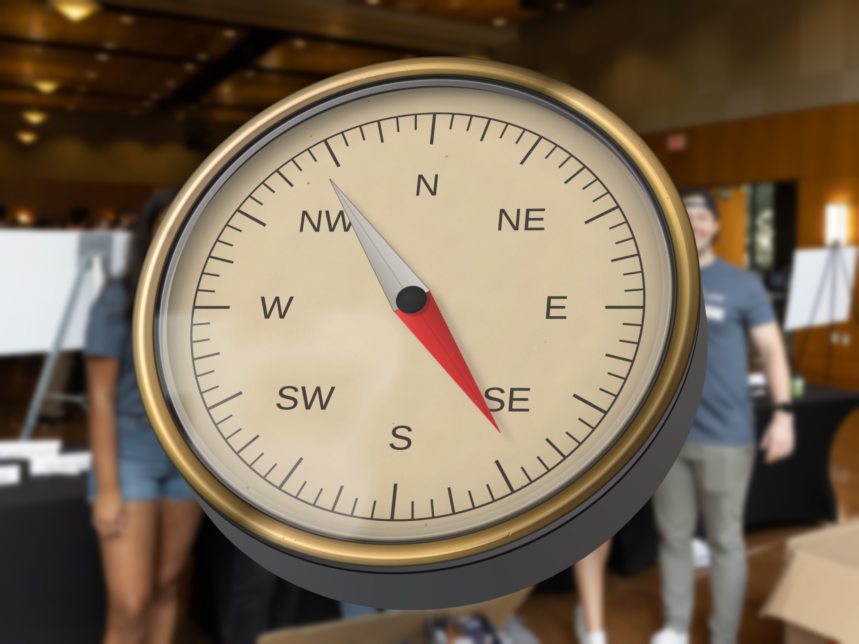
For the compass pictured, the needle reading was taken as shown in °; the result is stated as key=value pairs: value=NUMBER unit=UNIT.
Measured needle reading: value=145 unit=°
